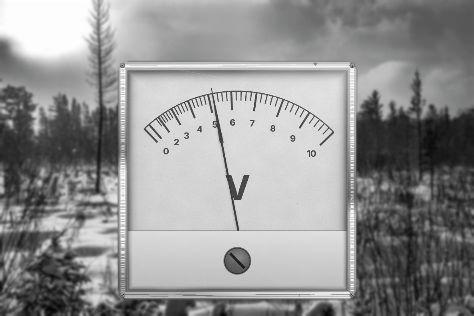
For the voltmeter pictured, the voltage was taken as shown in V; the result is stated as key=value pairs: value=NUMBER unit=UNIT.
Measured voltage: value=5.2 unit=V
